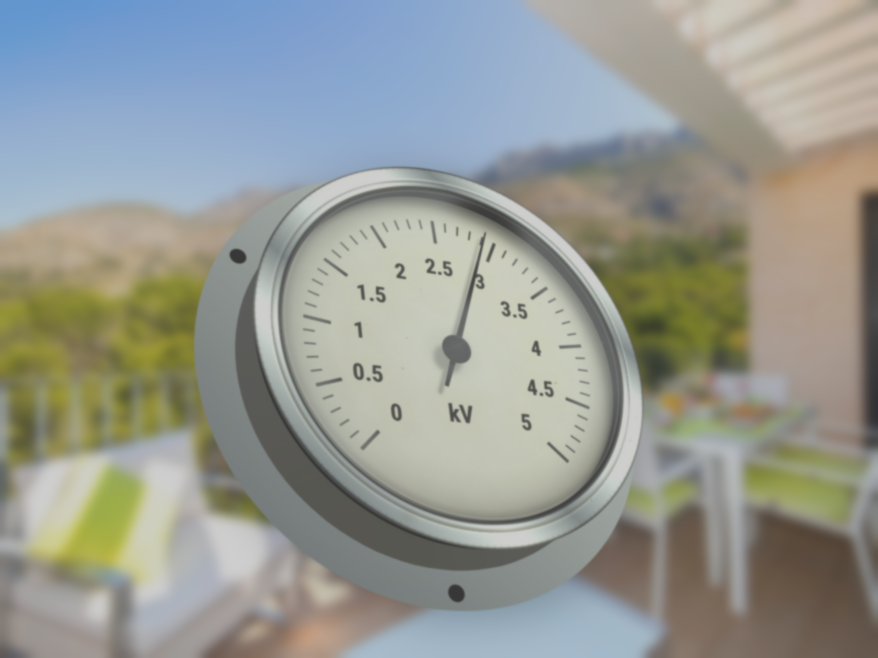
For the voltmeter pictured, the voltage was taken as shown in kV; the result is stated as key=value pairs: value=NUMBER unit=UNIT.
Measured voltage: value=2.9 unit=kV
